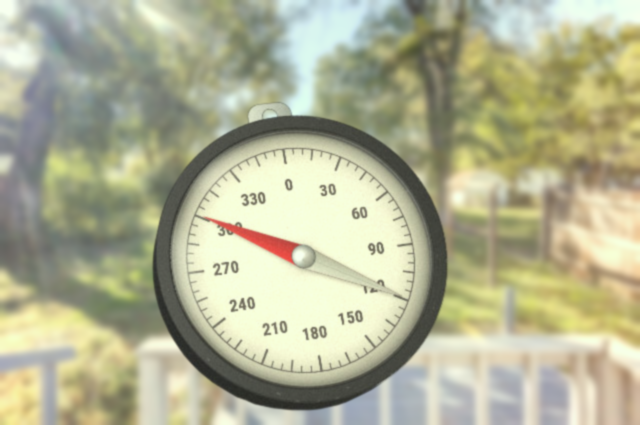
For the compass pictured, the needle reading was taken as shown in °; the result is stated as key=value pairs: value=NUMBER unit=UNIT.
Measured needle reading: value=300 unit=°
